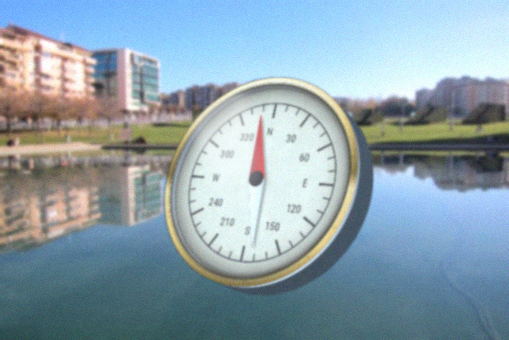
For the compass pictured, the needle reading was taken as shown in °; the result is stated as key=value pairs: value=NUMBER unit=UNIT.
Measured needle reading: value=350 unit=°
